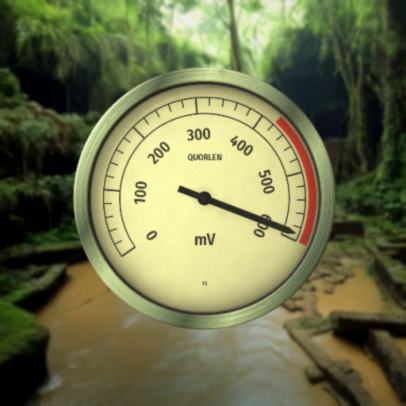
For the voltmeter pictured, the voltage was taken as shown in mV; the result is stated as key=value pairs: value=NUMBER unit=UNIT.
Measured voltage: value=590 unit=mV
